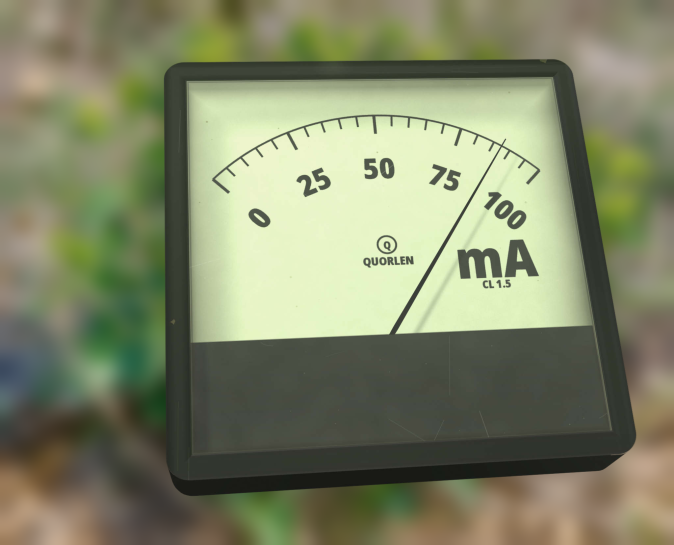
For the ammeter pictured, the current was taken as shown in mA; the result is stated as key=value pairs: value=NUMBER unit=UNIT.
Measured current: value=87.5 unit=mA
